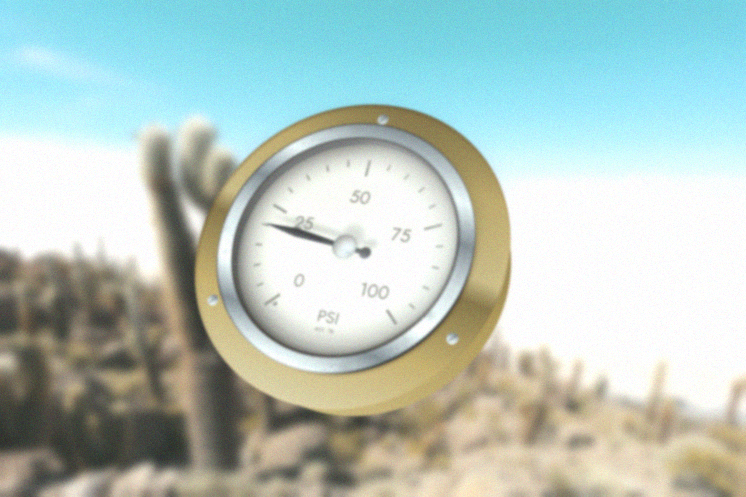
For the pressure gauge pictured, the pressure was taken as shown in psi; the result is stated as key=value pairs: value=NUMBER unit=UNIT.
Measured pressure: value=20 unit=psi
